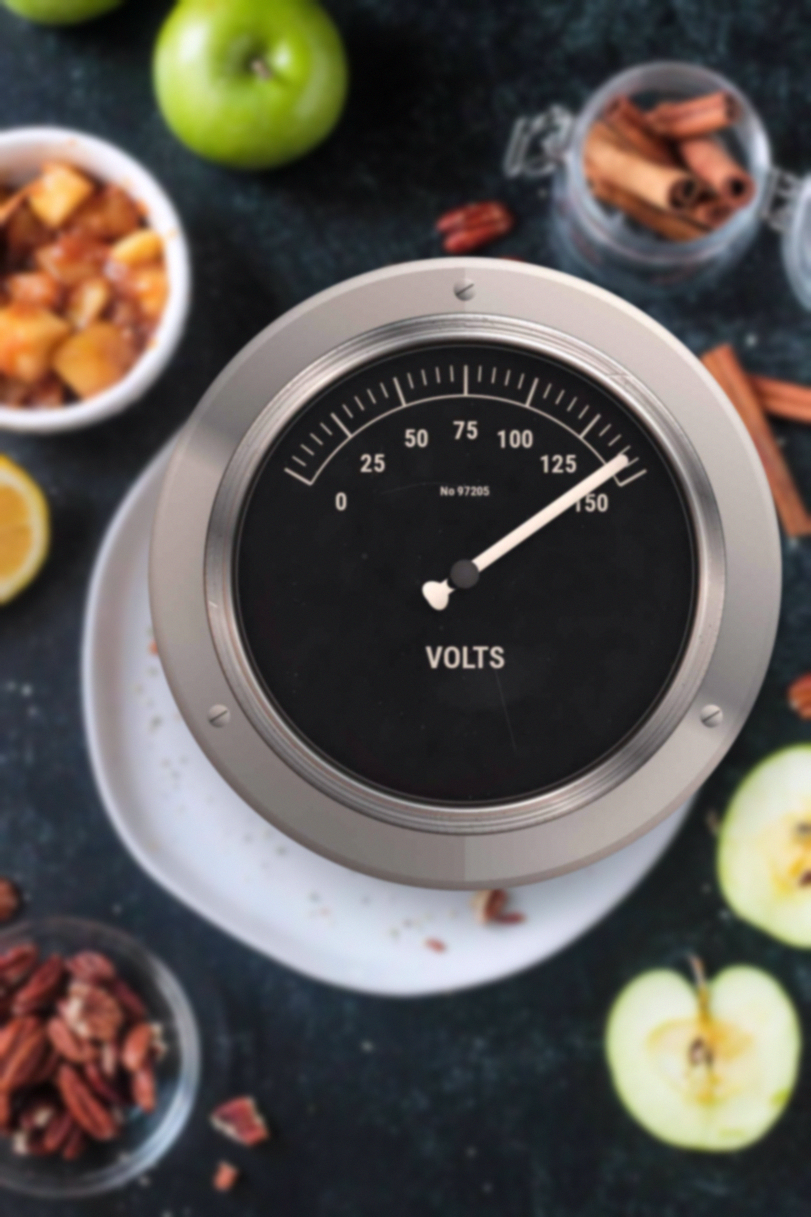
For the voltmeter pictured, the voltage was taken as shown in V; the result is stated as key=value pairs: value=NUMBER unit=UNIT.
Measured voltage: value=142.5 unit=V
